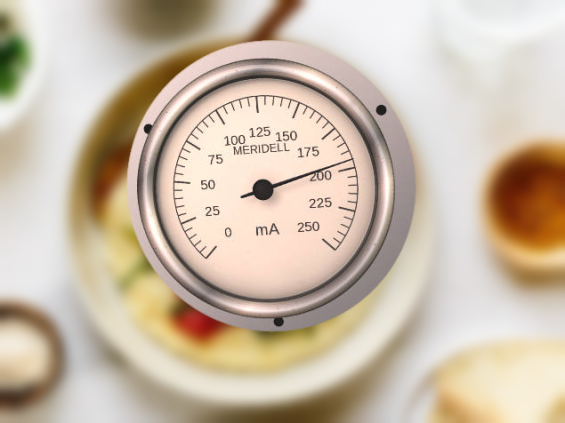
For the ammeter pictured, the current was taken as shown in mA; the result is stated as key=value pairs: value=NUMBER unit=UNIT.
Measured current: value=195 unit=mA
